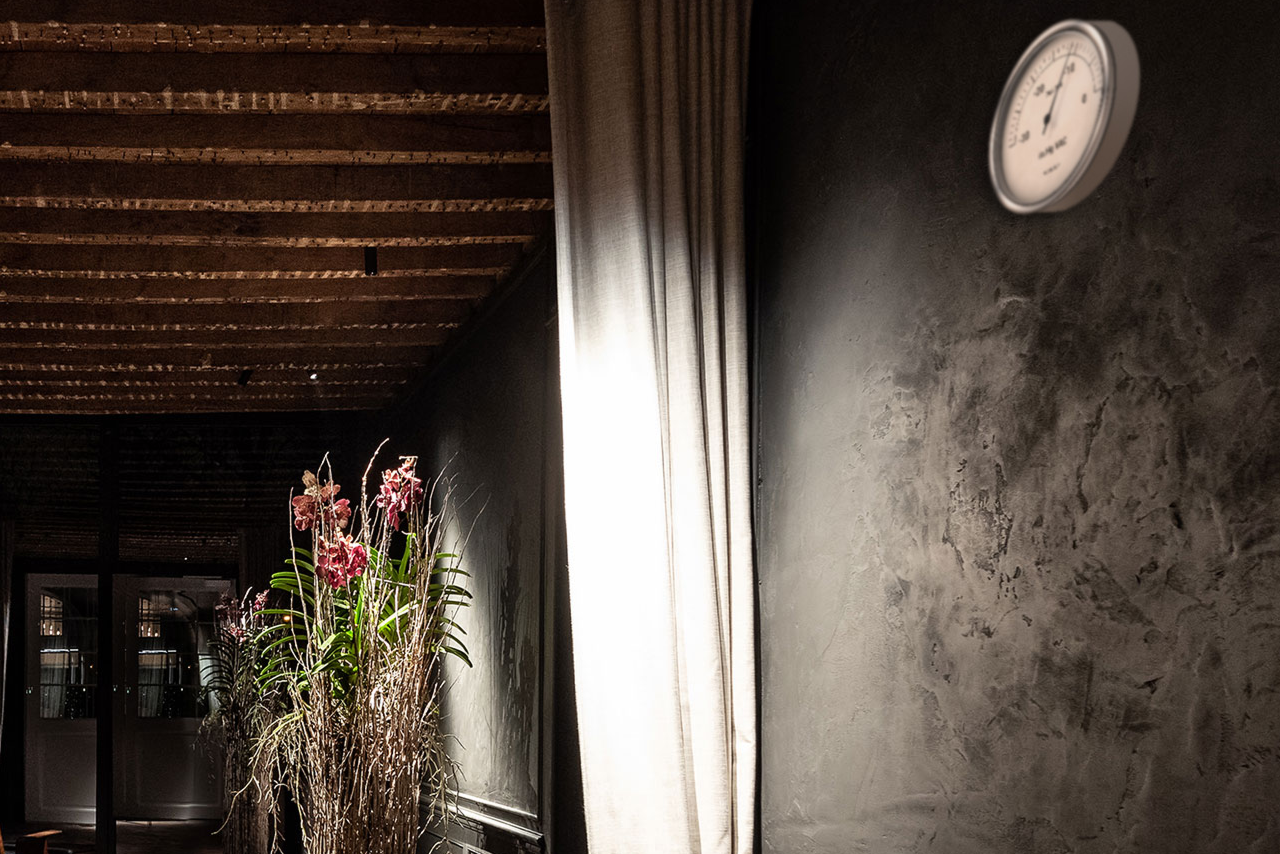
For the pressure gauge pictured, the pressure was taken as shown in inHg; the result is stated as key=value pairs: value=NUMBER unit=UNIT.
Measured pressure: value=-10 unit=inHg
